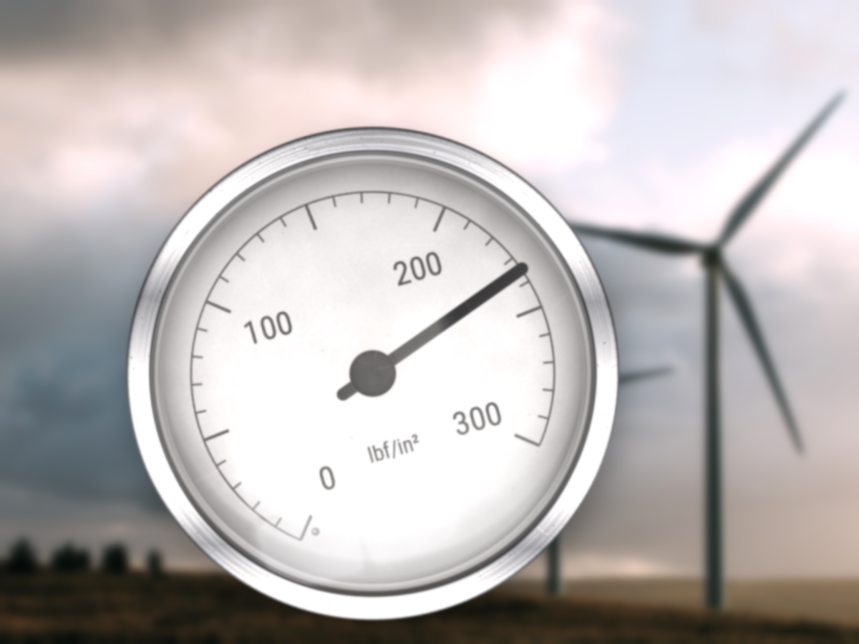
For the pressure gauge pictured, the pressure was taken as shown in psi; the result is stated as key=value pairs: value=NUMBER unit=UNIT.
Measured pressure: value=235 unit=psi
